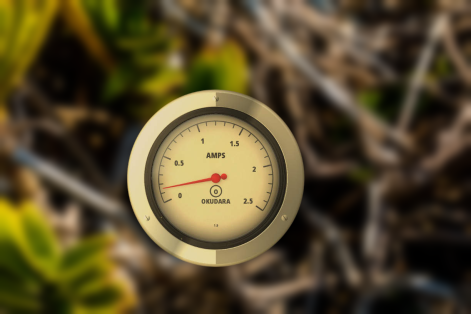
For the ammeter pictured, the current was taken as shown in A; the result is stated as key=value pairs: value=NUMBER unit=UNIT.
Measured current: value=0.15 unit=A
